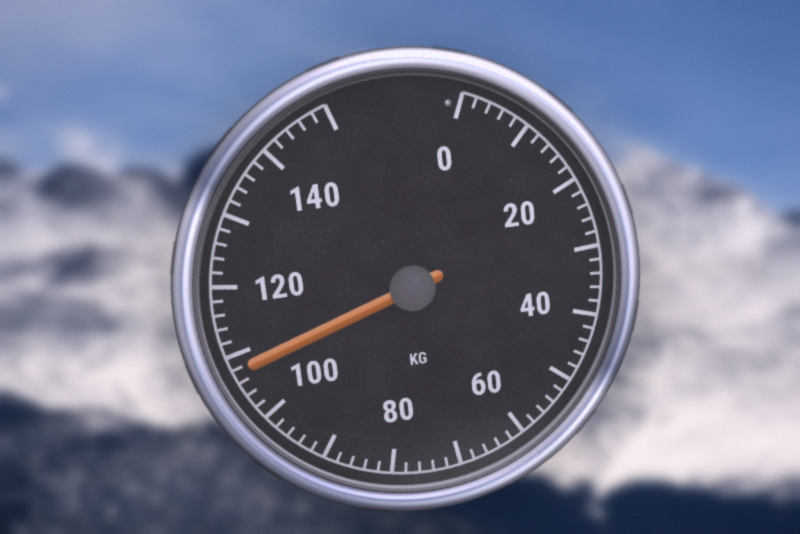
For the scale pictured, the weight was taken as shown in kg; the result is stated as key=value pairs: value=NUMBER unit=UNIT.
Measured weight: value=108 unit=kg
